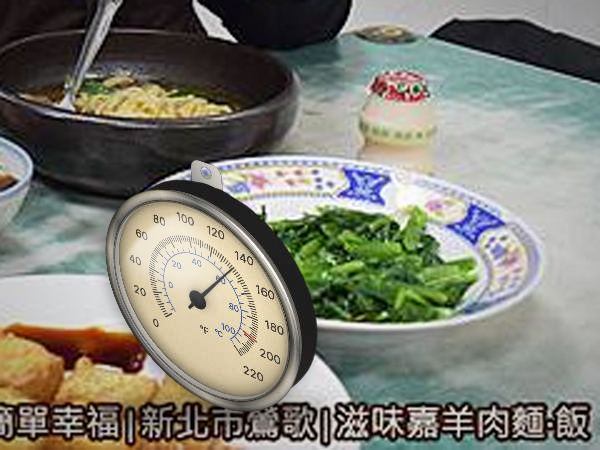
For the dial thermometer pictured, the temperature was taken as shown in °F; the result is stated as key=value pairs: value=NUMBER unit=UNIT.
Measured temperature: value=140 unit=°F
